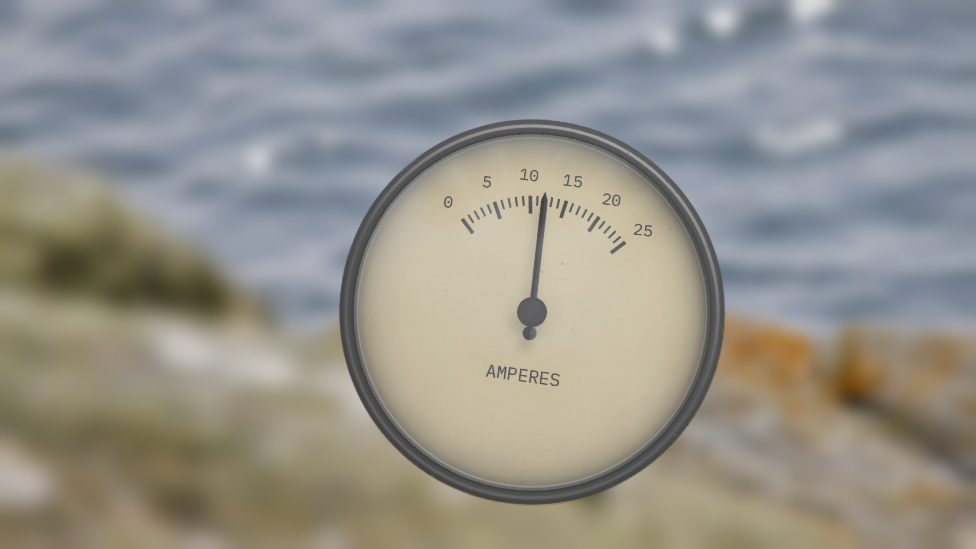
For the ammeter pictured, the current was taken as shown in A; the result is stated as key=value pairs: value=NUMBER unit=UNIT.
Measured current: value=12 unit=A
